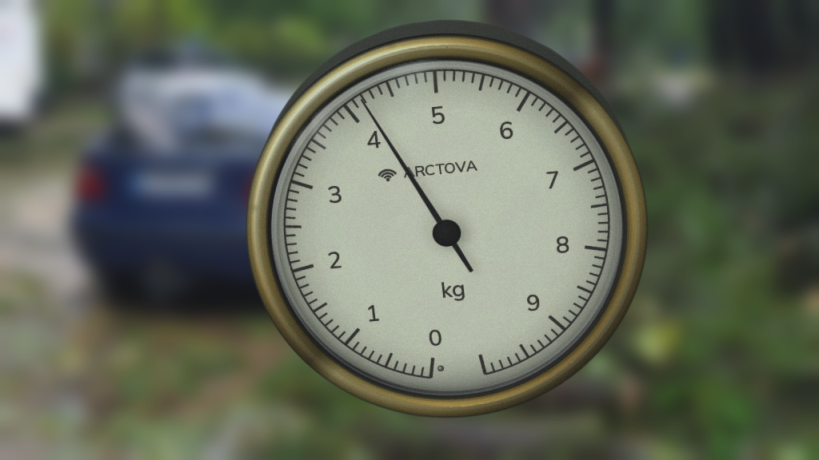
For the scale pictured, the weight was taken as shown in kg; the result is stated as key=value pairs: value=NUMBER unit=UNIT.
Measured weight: value=4.2 unit=kg
